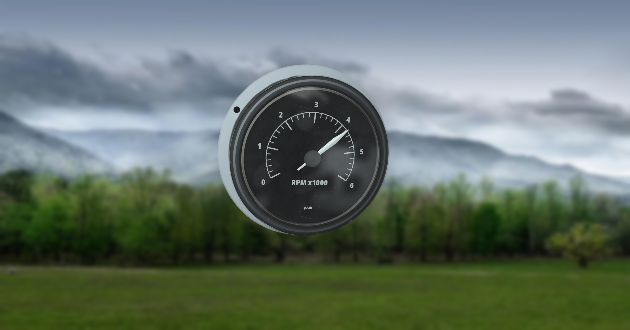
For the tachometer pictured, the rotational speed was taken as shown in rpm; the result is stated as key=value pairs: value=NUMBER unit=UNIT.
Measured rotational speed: value=4200 unit=rpm
